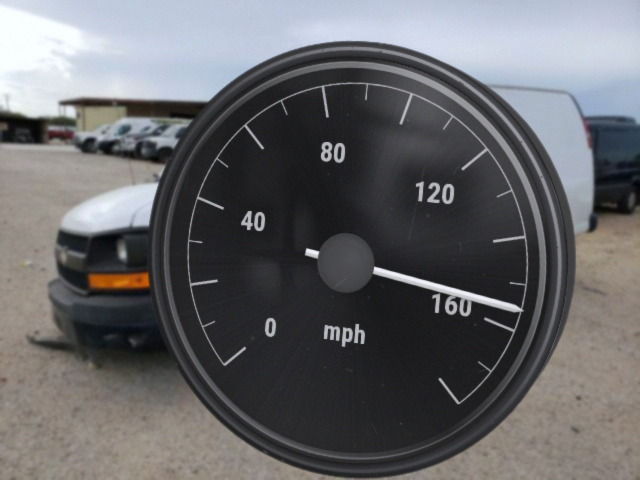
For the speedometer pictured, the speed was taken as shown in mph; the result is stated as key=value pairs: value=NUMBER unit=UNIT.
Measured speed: value=155 unit=mph
